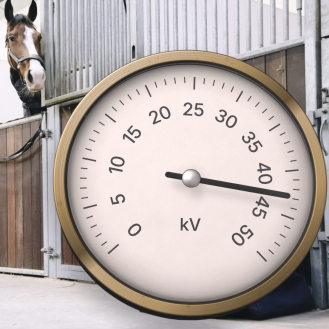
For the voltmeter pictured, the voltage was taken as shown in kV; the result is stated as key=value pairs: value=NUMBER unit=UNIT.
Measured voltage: value=43 unit=kV
